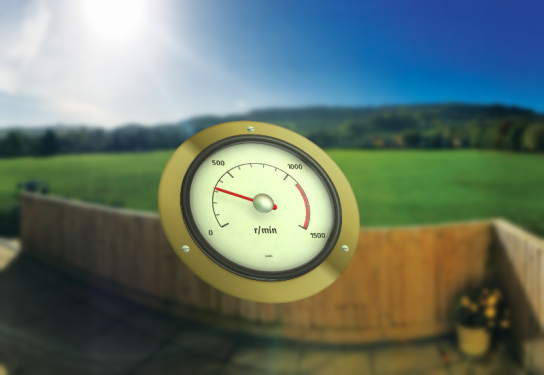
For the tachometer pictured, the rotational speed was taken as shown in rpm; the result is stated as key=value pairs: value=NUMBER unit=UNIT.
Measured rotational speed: value=300 unit=rpm
